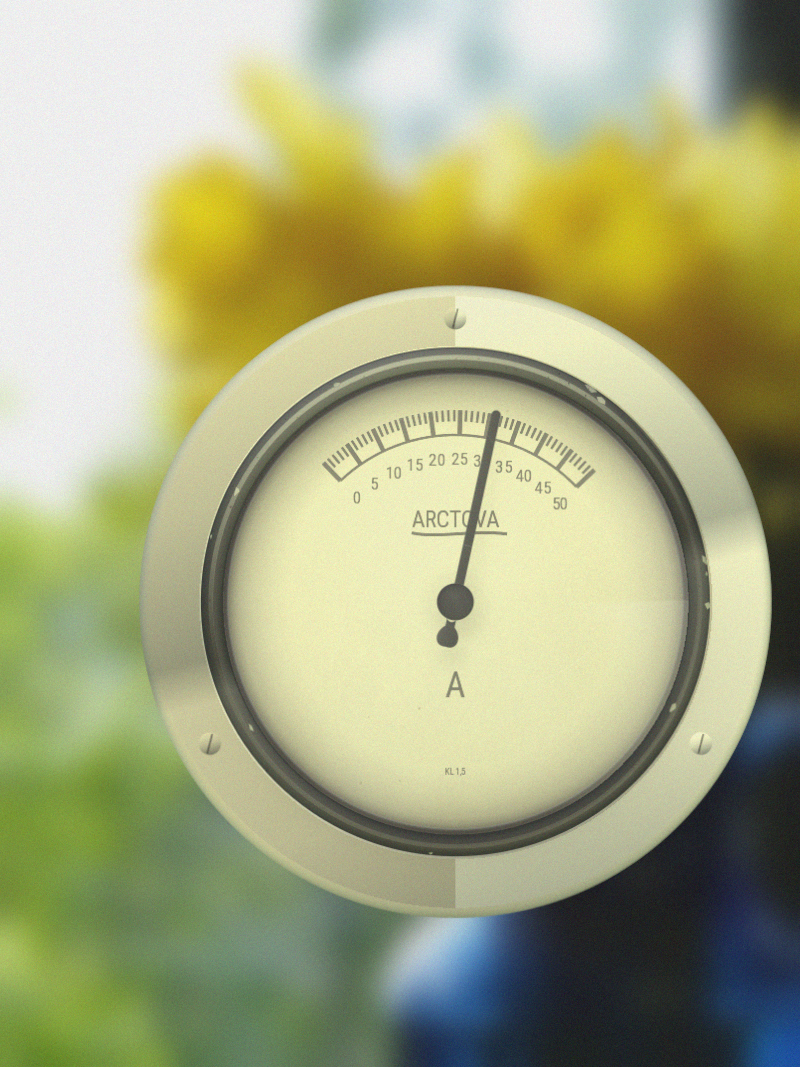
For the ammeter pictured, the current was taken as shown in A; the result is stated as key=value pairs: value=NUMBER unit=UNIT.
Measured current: value=31 unit=A
